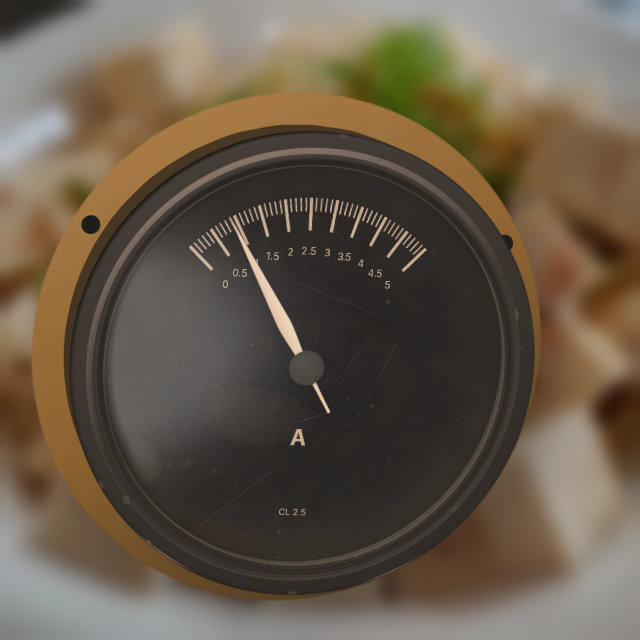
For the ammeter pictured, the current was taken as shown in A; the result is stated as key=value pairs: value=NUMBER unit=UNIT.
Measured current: value=0.9 unit=A
